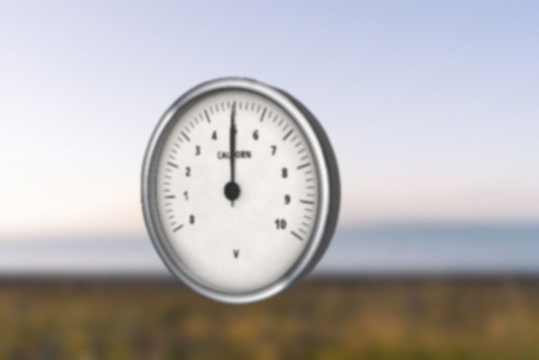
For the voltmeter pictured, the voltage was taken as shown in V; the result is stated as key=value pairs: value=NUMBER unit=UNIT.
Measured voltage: value=5 unit=V
